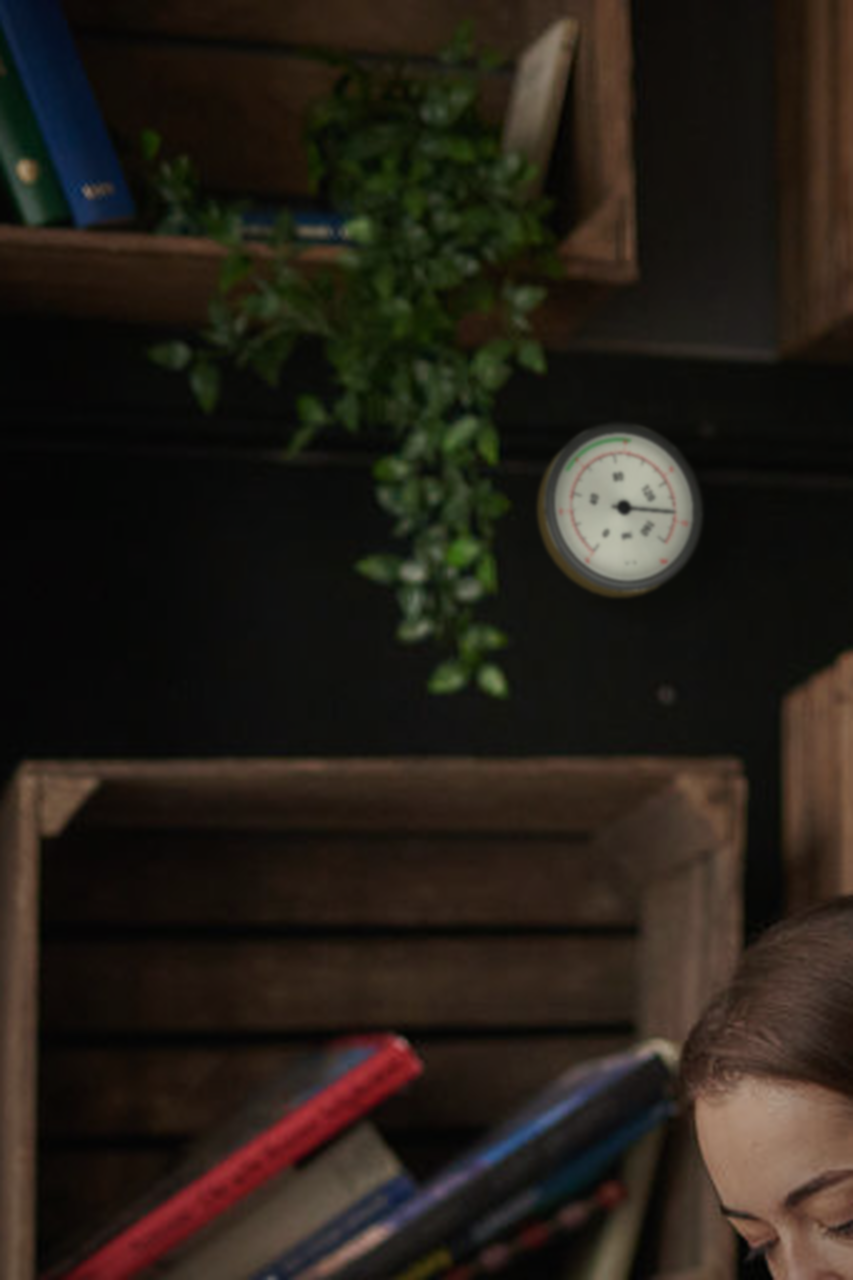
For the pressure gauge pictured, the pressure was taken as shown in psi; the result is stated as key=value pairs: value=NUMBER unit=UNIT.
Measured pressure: value=140 unit=psi
